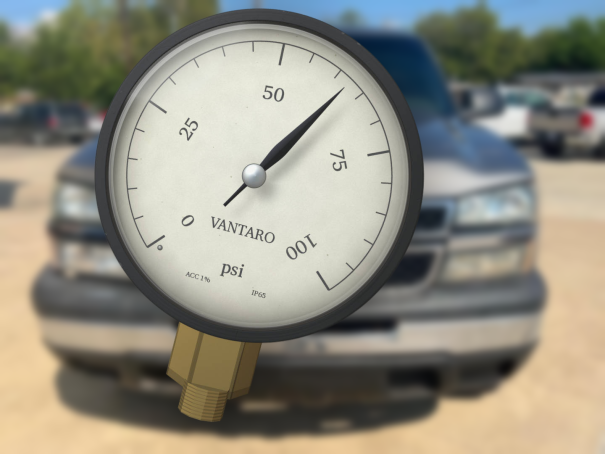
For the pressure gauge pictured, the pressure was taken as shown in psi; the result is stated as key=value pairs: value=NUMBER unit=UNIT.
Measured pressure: value=62.5 unit=psi
